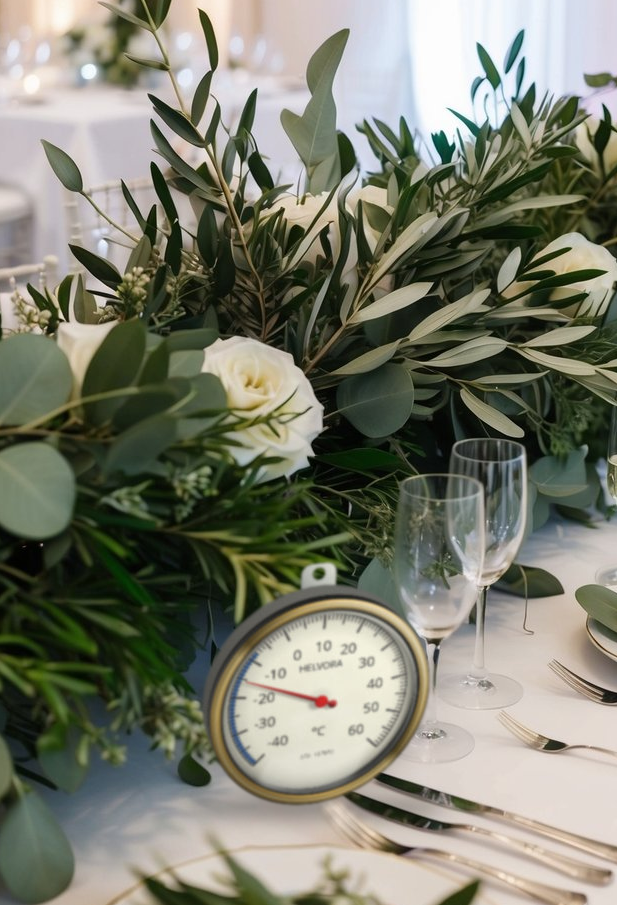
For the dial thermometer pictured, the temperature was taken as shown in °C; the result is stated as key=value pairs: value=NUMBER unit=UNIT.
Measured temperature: value=-15 unit=°C
